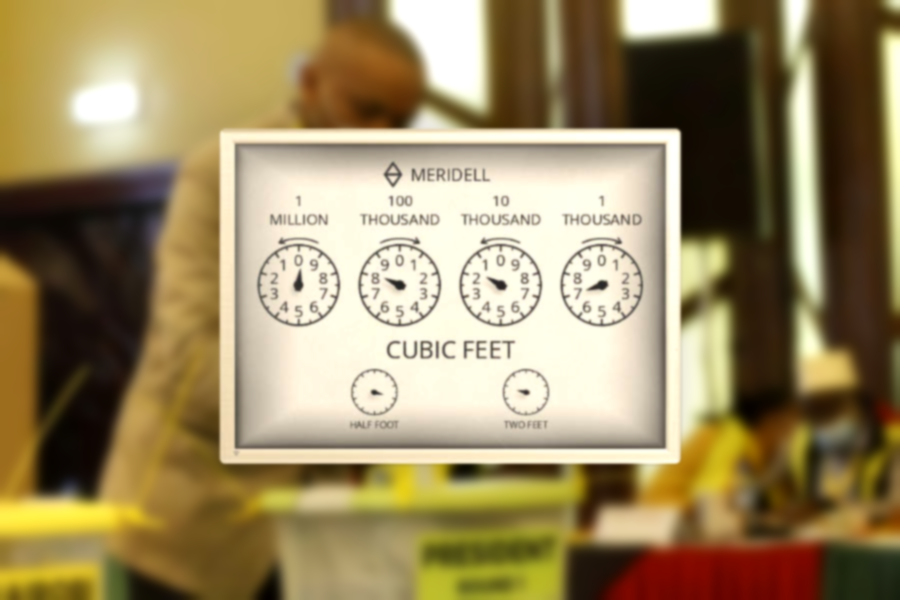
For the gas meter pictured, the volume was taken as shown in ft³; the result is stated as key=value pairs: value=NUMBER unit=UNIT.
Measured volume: value=981700 unit=ft³
